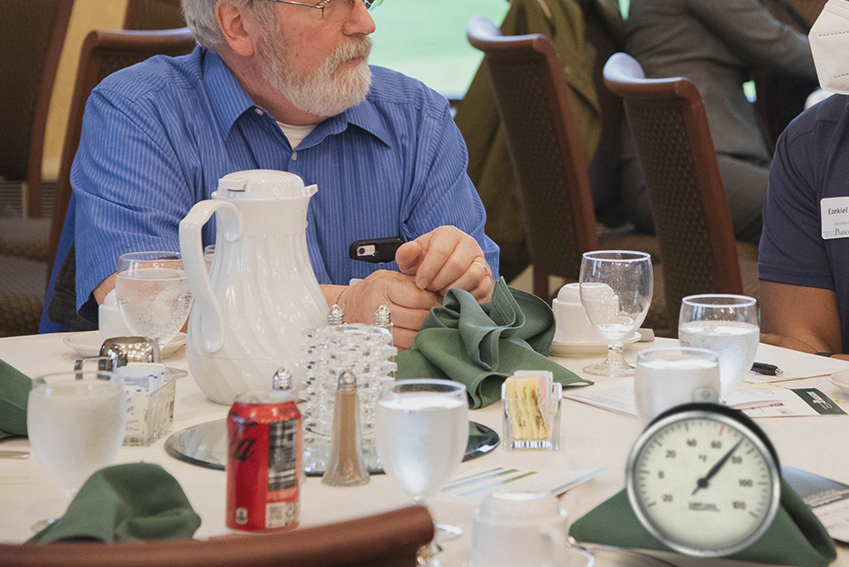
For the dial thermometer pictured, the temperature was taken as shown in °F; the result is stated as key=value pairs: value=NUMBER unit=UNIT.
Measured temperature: value=72 unit=°F
